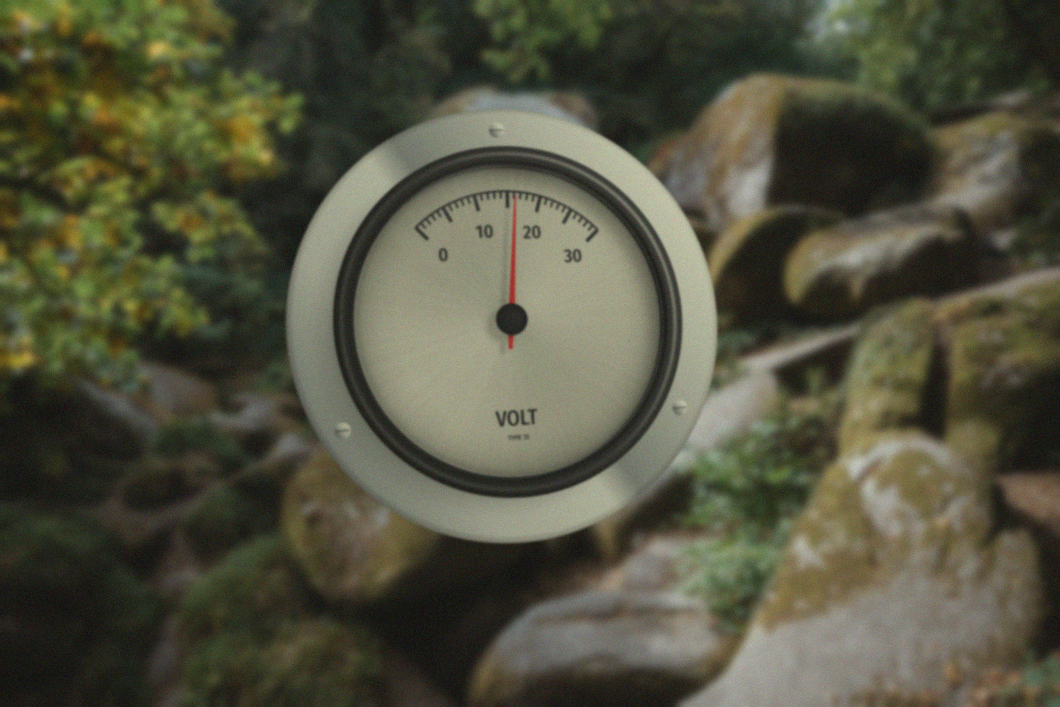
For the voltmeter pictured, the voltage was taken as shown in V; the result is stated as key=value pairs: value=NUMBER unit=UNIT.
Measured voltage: value=16 unit=V
